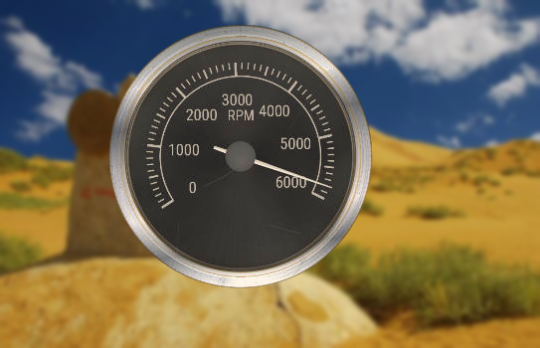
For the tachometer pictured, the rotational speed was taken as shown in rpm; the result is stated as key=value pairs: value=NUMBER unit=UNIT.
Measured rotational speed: value=5800 unit=rpm
